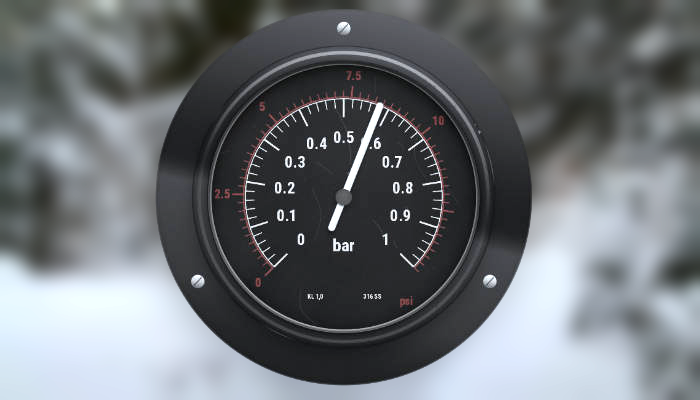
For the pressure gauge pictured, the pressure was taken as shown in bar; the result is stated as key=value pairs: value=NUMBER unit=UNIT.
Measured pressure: value=0.58 unit=bar
